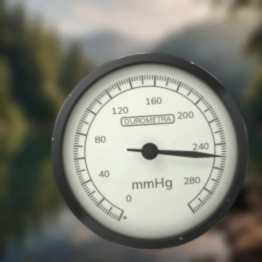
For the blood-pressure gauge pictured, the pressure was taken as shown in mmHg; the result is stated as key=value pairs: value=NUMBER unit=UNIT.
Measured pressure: value=250 unit=mmHg
